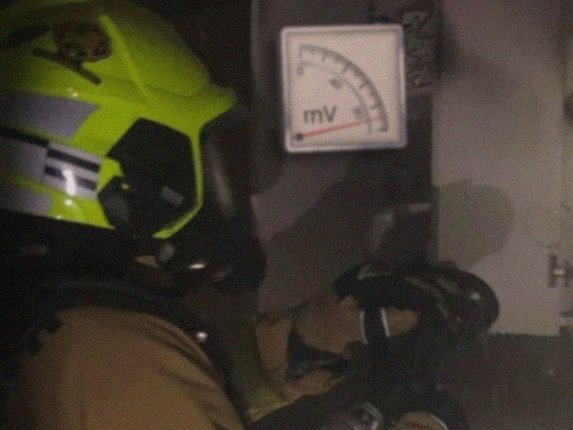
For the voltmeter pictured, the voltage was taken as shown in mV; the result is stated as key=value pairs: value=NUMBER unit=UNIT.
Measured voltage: value=90 unit=mV
